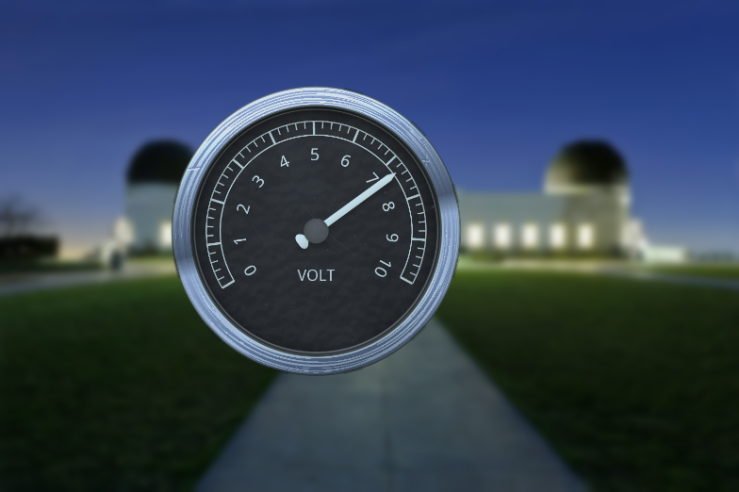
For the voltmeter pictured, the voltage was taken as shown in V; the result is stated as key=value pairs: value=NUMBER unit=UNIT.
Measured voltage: value=7.3 unit=V
